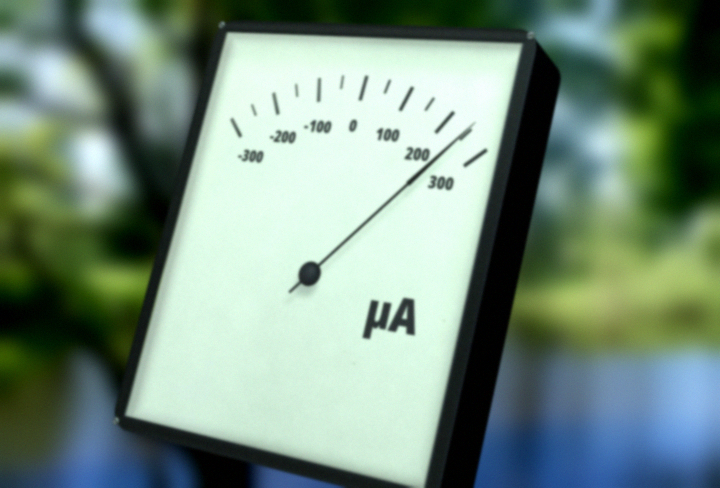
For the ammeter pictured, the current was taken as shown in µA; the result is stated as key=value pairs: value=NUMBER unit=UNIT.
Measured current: value=250 unit=µA
